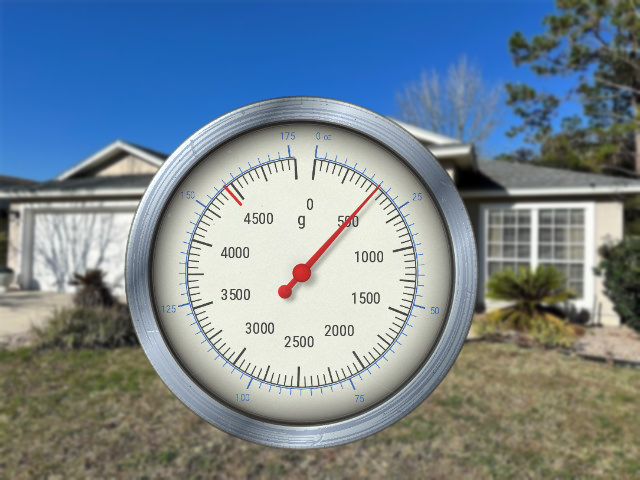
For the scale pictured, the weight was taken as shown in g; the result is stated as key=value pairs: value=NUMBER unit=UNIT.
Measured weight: value=500 unit=g
